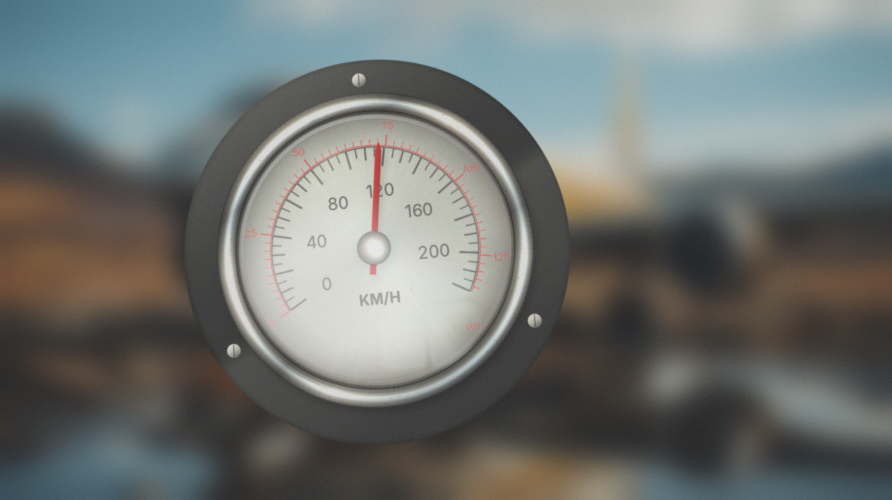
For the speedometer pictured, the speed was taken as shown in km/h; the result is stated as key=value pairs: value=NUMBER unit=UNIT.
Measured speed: value=117.5 unit=km/h
